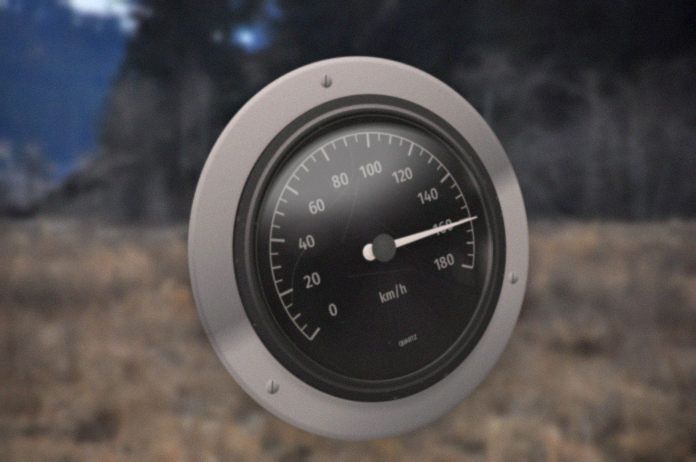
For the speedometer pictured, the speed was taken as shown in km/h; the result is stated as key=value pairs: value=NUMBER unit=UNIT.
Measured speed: value=160 unit=km/h
